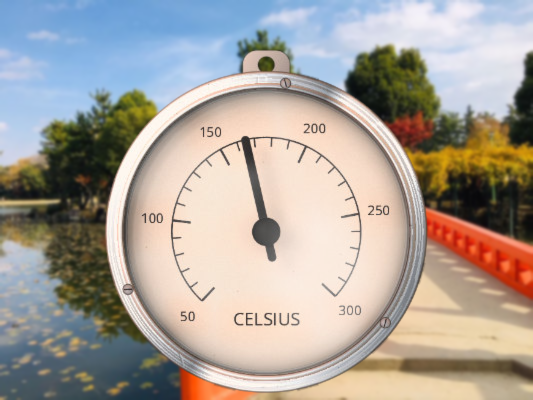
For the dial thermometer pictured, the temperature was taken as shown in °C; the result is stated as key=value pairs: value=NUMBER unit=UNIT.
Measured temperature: value=165 unit=°C
